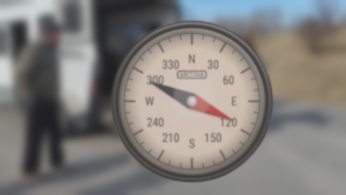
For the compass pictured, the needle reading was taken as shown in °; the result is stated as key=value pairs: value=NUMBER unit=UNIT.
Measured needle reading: value=115 unit=°
